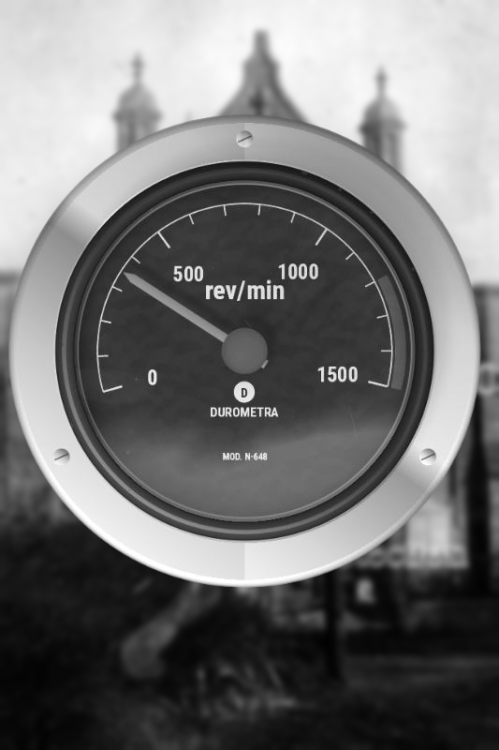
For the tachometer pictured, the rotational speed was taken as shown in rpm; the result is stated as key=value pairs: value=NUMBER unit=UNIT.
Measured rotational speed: value=350 unit=rpm
